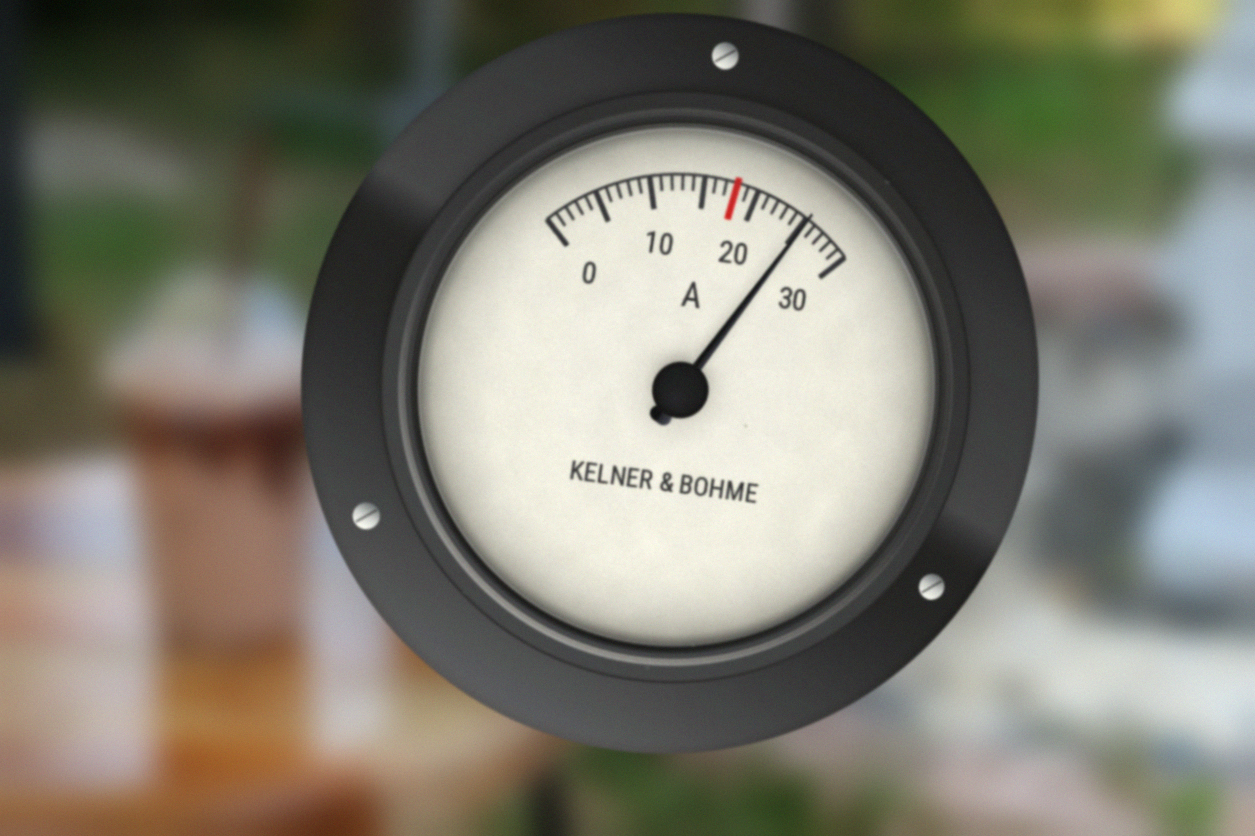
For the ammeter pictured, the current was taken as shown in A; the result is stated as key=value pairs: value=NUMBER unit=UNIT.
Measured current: value=25 unit=A
